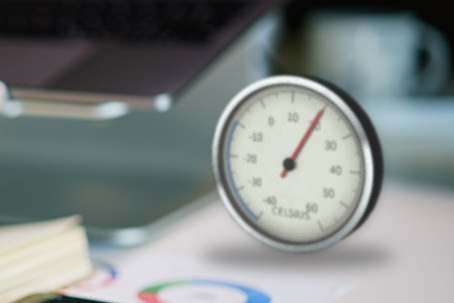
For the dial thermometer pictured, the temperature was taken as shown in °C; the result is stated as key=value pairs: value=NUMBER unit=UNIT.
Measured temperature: value=20 unit=°C
